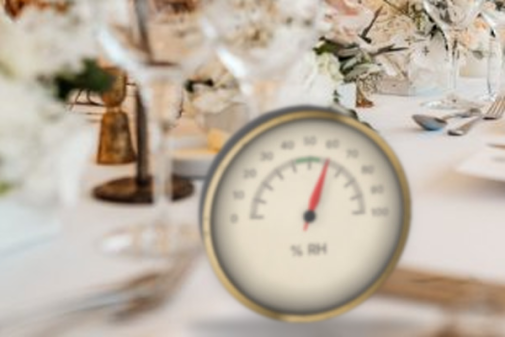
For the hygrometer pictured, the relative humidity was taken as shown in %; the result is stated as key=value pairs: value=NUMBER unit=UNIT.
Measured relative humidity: value=60 unit=%
